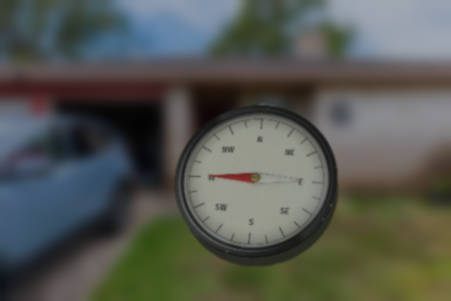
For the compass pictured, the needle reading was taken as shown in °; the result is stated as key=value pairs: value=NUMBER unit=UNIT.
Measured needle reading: value=270 unit=°
